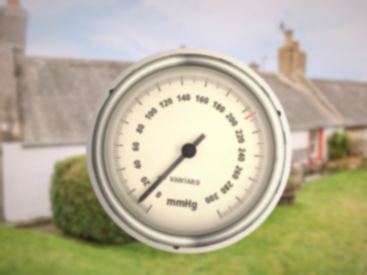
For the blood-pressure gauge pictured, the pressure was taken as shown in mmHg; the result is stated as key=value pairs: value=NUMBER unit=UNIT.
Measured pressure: value=10 unit=mmHg
